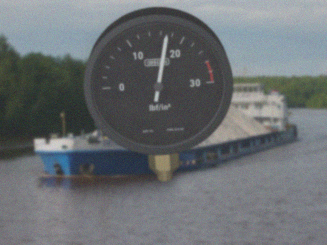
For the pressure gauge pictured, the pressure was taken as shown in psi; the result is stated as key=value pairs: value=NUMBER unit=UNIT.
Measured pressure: value=17 unit=psi
